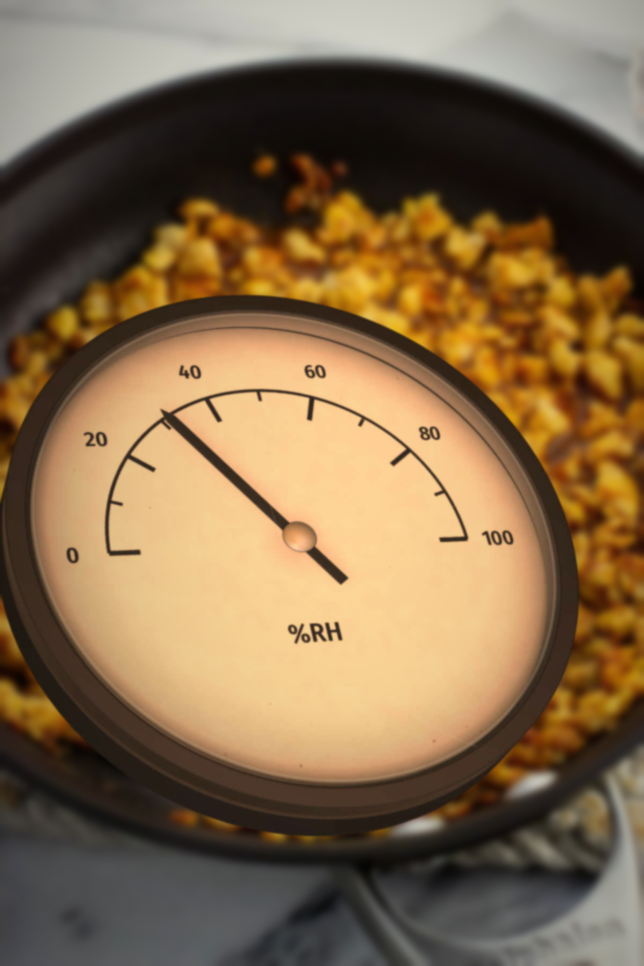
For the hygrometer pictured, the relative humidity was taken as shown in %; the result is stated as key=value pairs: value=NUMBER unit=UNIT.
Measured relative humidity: value=30 unit=%
